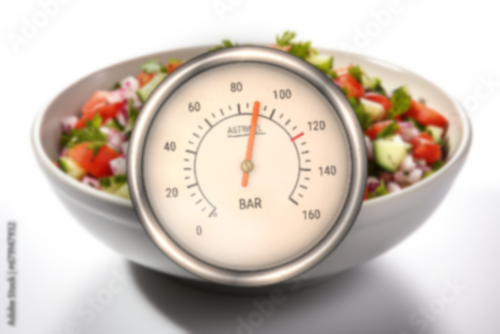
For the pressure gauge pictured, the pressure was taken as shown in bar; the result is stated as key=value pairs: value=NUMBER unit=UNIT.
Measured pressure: value=90 unit=bar
